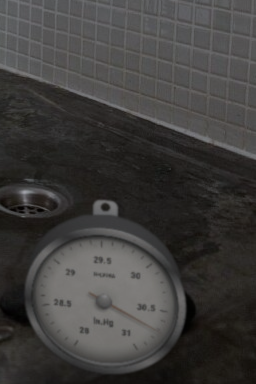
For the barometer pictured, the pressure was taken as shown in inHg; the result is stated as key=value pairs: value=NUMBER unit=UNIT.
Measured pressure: value=30.7 unit=inHg
